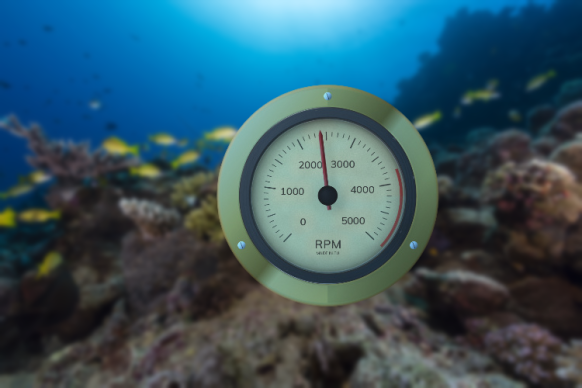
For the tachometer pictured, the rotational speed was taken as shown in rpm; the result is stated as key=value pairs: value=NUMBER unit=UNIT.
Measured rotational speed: value=2400 unit=rpm
